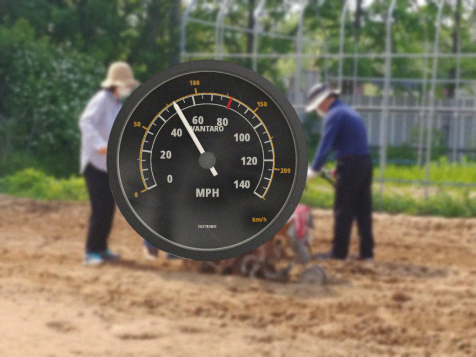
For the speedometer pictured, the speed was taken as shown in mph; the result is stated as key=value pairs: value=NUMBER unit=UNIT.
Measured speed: value=50 unit=mph
